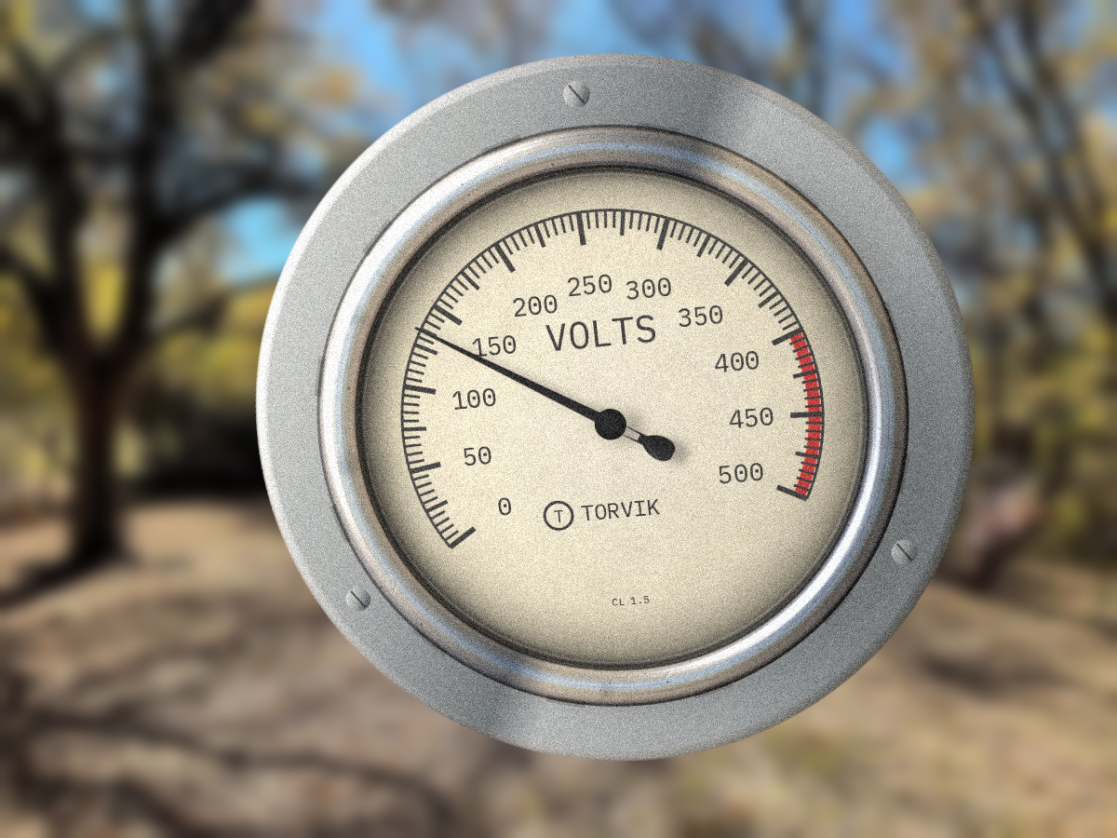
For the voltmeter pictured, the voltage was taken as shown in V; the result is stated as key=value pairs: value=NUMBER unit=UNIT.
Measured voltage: value=135 unit=V
